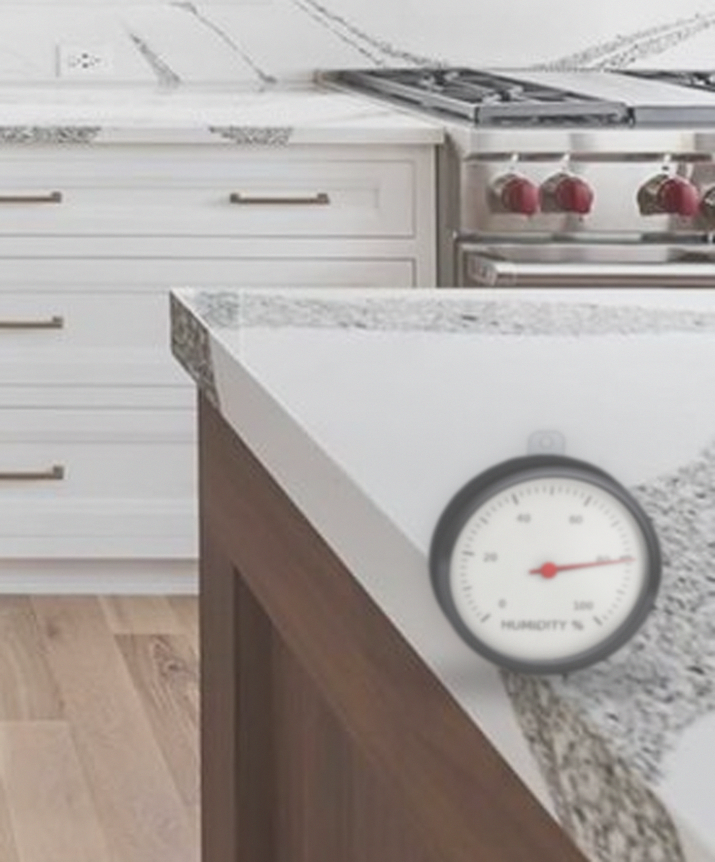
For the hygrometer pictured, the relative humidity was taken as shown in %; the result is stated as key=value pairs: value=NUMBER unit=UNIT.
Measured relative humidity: value=80 unit=%
